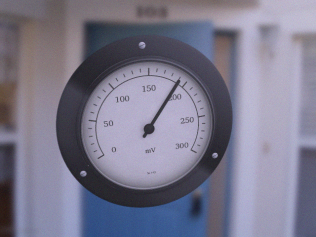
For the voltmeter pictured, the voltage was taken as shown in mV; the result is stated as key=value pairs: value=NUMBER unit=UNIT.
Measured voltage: value=190 unit=mV
